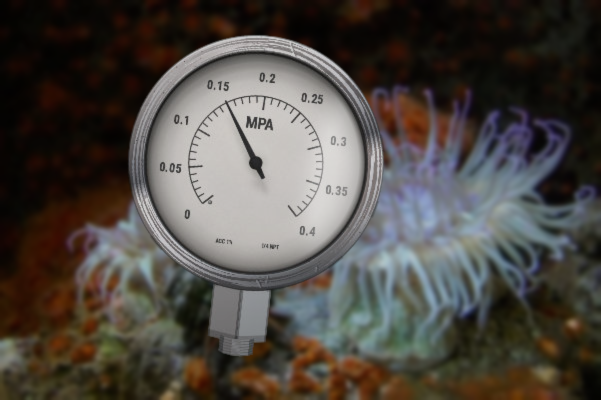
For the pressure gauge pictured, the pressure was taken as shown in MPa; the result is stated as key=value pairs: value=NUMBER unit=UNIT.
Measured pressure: value=0.15 unit=MPa
